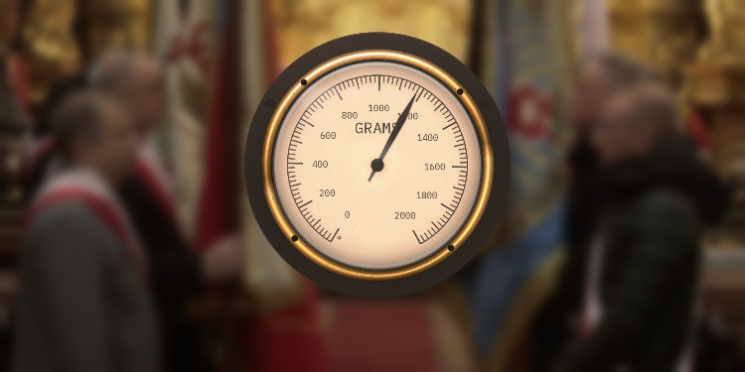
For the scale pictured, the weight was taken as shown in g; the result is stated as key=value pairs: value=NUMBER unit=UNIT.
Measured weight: value=1180 unit=g
